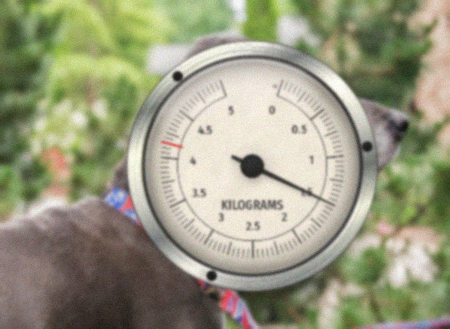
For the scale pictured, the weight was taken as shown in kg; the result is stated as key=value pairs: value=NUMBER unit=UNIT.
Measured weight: value=1.5 unit=kg
